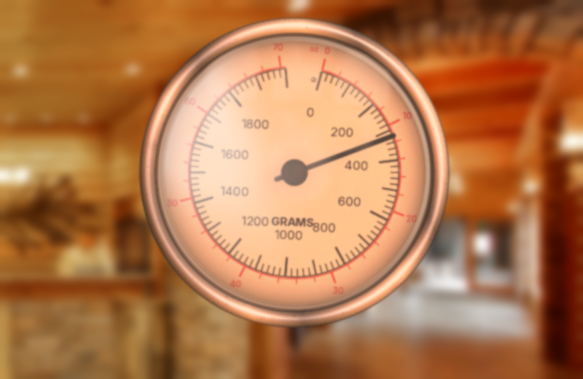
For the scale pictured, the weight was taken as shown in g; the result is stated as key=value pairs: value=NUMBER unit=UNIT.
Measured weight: value=320 unit=g
